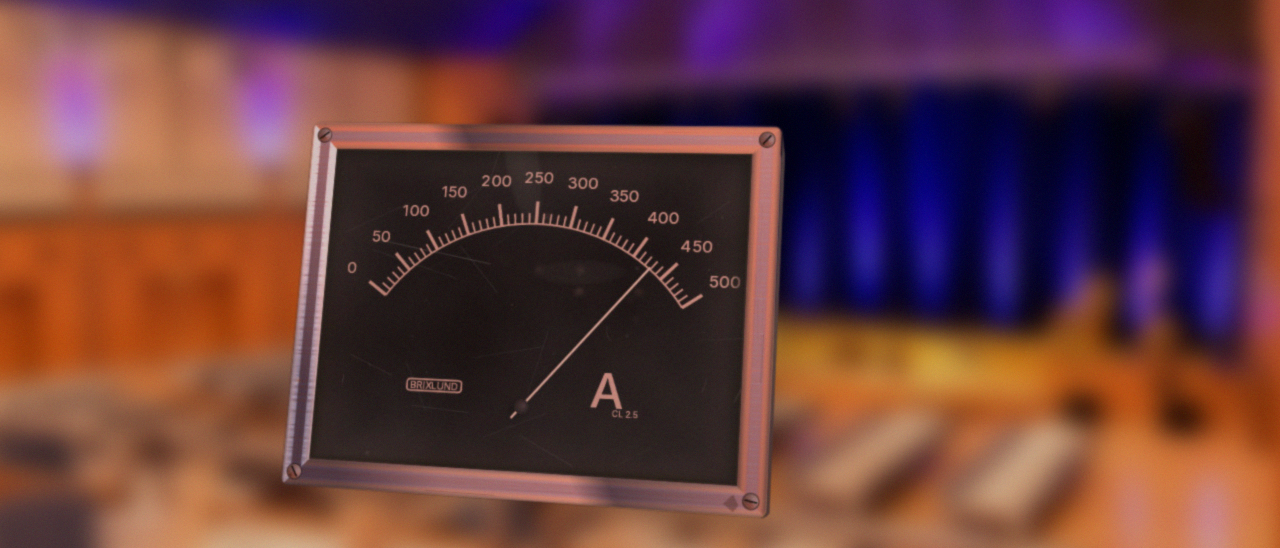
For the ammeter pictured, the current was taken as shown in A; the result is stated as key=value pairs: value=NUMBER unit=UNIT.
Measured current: value=430 unit=A
